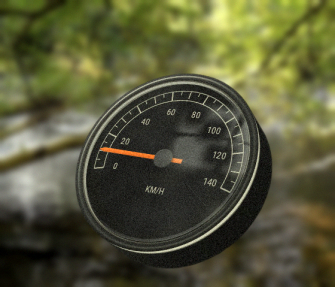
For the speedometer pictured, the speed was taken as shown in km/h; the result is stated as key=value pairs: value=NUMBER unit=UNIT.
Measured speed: value=10 unit=km/h
